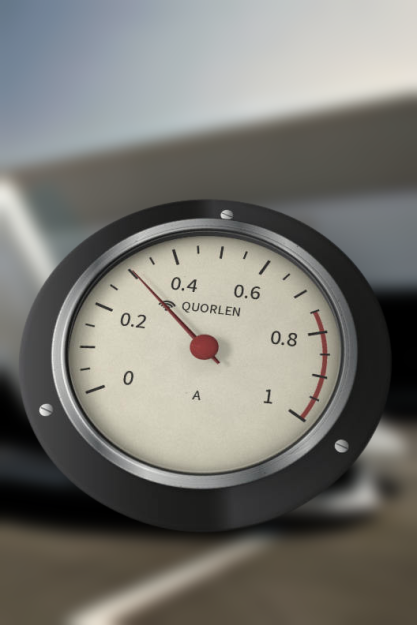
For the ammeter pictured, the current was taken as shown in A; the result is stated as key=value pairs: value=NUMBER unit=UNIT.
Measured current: value=0.3 unit=A
